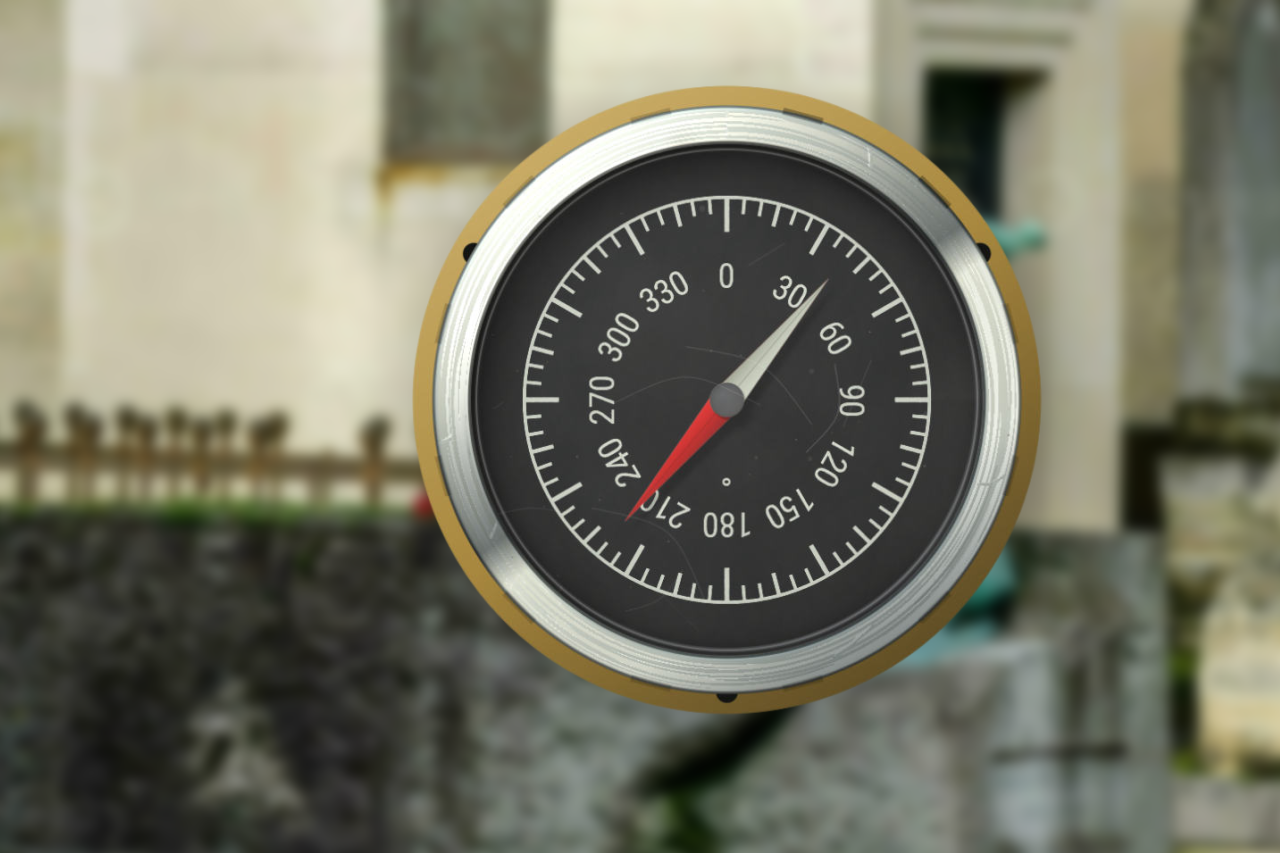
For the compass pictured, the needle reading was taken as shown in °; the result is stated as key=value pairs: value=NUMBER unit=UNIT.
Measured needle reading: value=220 unit=°
